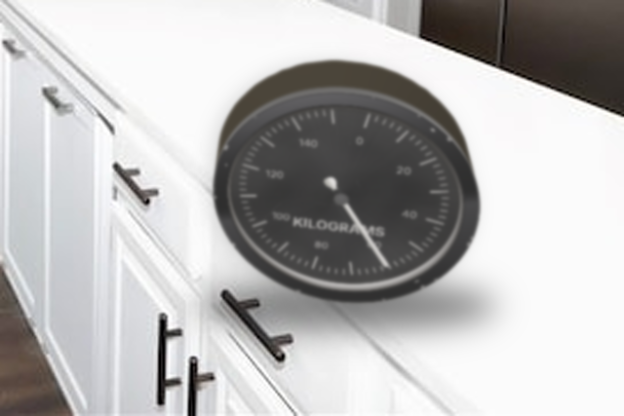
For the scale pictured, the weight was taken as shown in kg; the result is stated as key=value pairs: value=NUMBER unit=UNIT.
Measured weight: value=60 unit=kg
